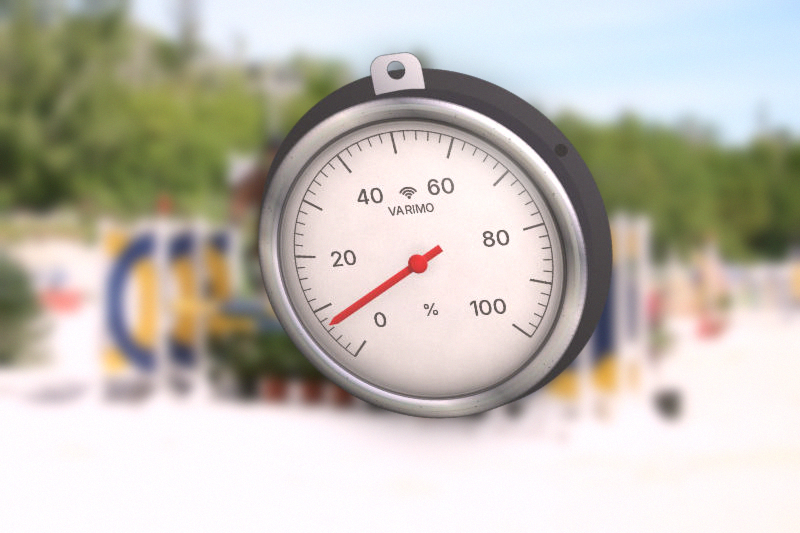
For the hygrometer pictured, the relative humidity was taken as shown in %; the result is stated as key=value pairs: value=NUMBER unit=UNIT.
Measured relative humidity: value=7 unit=%
